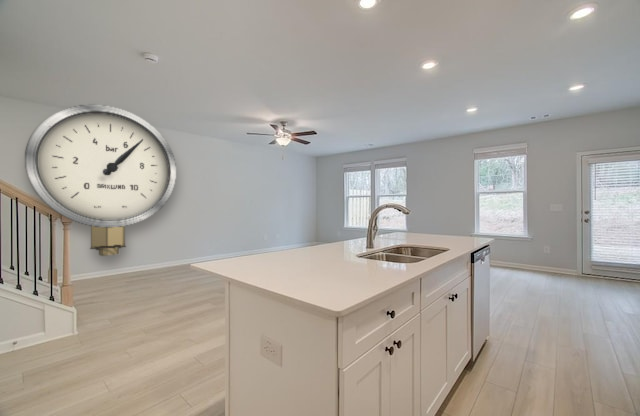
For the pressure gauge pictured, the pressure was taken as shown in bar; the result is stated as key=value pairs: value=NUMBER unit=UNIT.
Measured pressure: value=6.5 unit=bar
